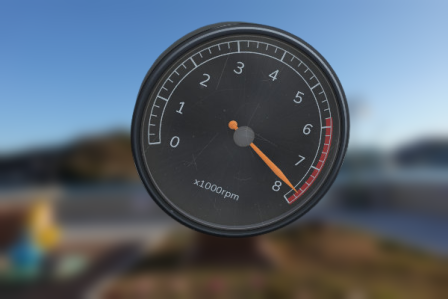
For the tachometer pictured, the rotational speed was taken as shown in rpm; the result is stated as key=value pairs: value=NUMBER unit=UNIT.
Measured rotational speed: value=7700 unit=rpm
